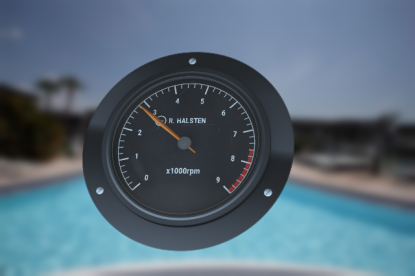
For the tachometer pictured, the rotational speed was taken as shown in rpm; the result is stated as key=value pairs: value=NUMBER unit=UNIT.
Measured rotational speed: value=2800 unit=rpm
